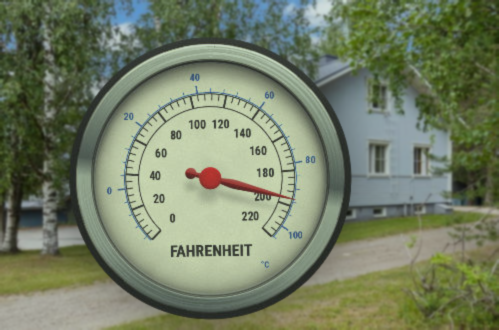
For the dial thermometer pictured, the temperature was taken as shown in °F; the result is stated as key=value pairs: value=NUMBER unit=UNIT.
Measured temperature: value=196 unit=°F
